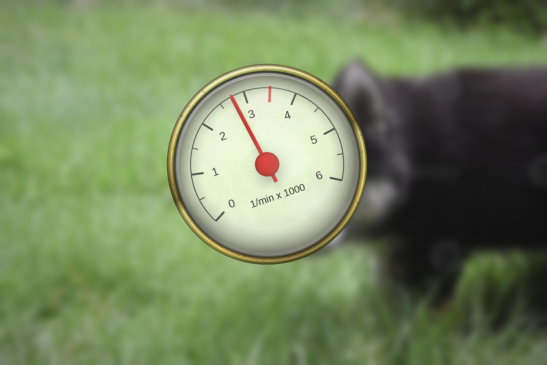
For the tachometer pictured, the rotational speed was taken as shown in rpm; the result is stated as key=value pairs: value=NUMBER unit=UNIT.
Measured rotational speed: value=2750 unit=rpm
